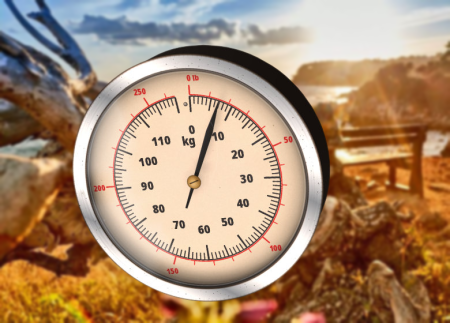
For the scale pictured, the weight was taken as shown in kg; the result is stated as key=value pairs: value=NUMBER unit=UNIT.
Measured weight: value=7 unit=kg
